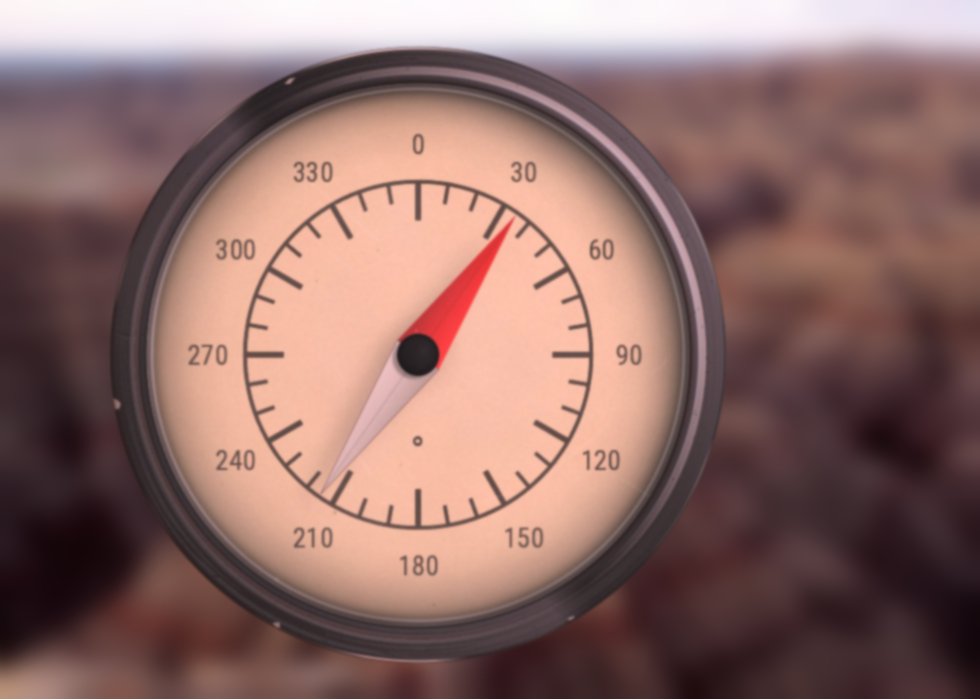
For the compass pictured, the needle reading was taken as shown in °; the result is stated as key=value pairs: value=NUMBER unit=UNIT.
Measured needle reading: value=35 unit=°
